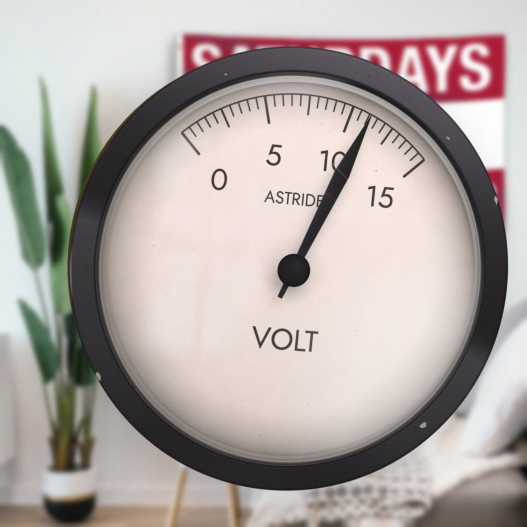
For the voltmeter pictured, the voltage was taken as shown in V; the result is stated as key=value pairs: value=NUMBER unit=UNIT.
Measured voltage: value=11 unit=V
